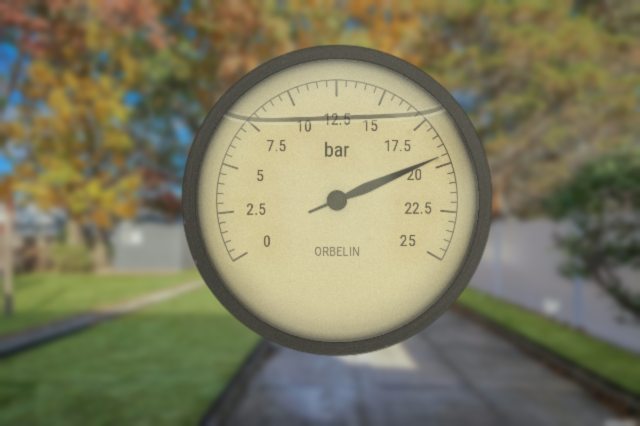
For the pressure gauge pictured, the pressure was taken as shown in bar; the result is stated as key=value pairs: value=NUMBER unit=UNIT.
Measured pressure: value=19.5 unit=bar
